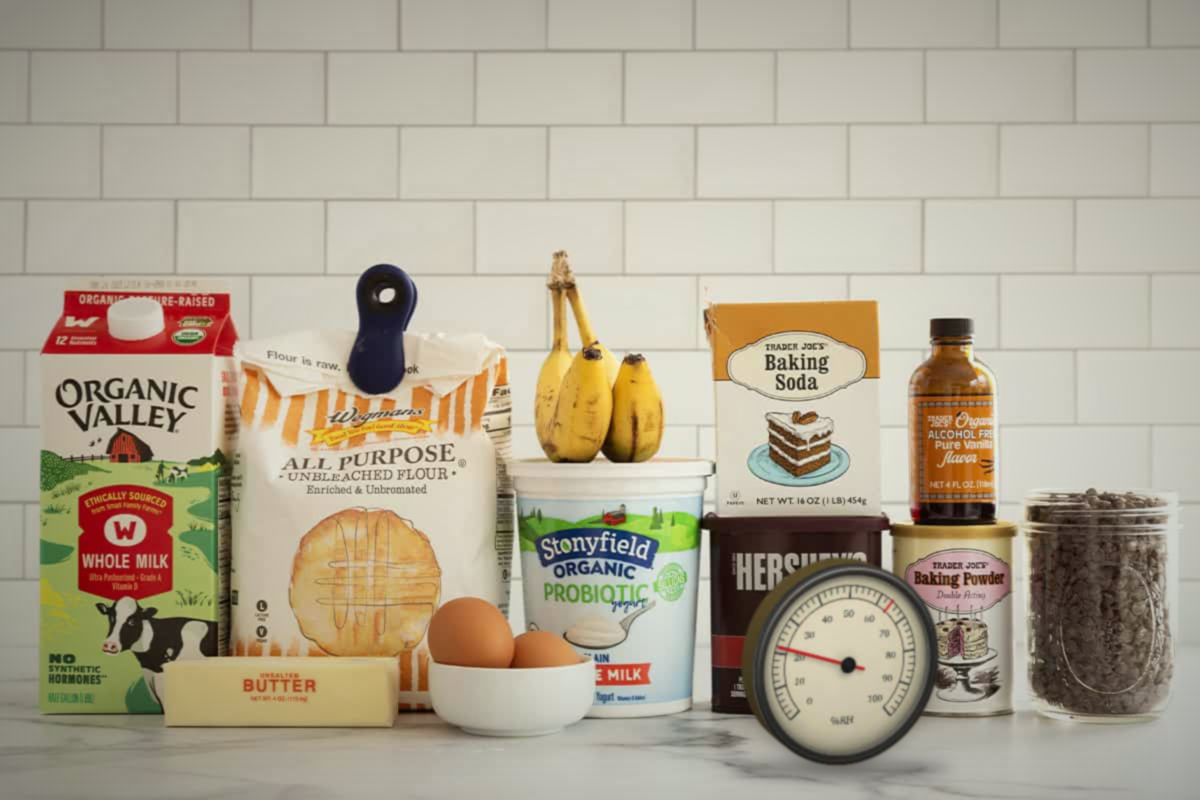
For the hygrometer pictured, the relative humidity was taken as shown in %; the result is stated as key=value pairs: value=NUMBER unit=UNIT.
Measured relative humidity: value=22 unit=%
